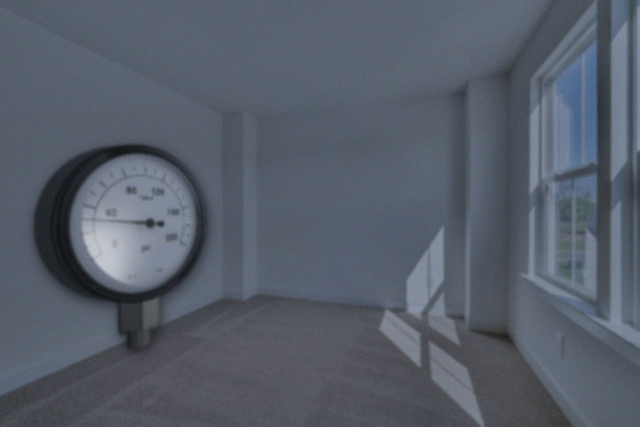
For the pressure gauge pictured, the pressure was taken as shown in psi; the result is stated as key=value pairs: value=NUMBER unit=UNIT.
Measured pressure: value=30 unit=psi
